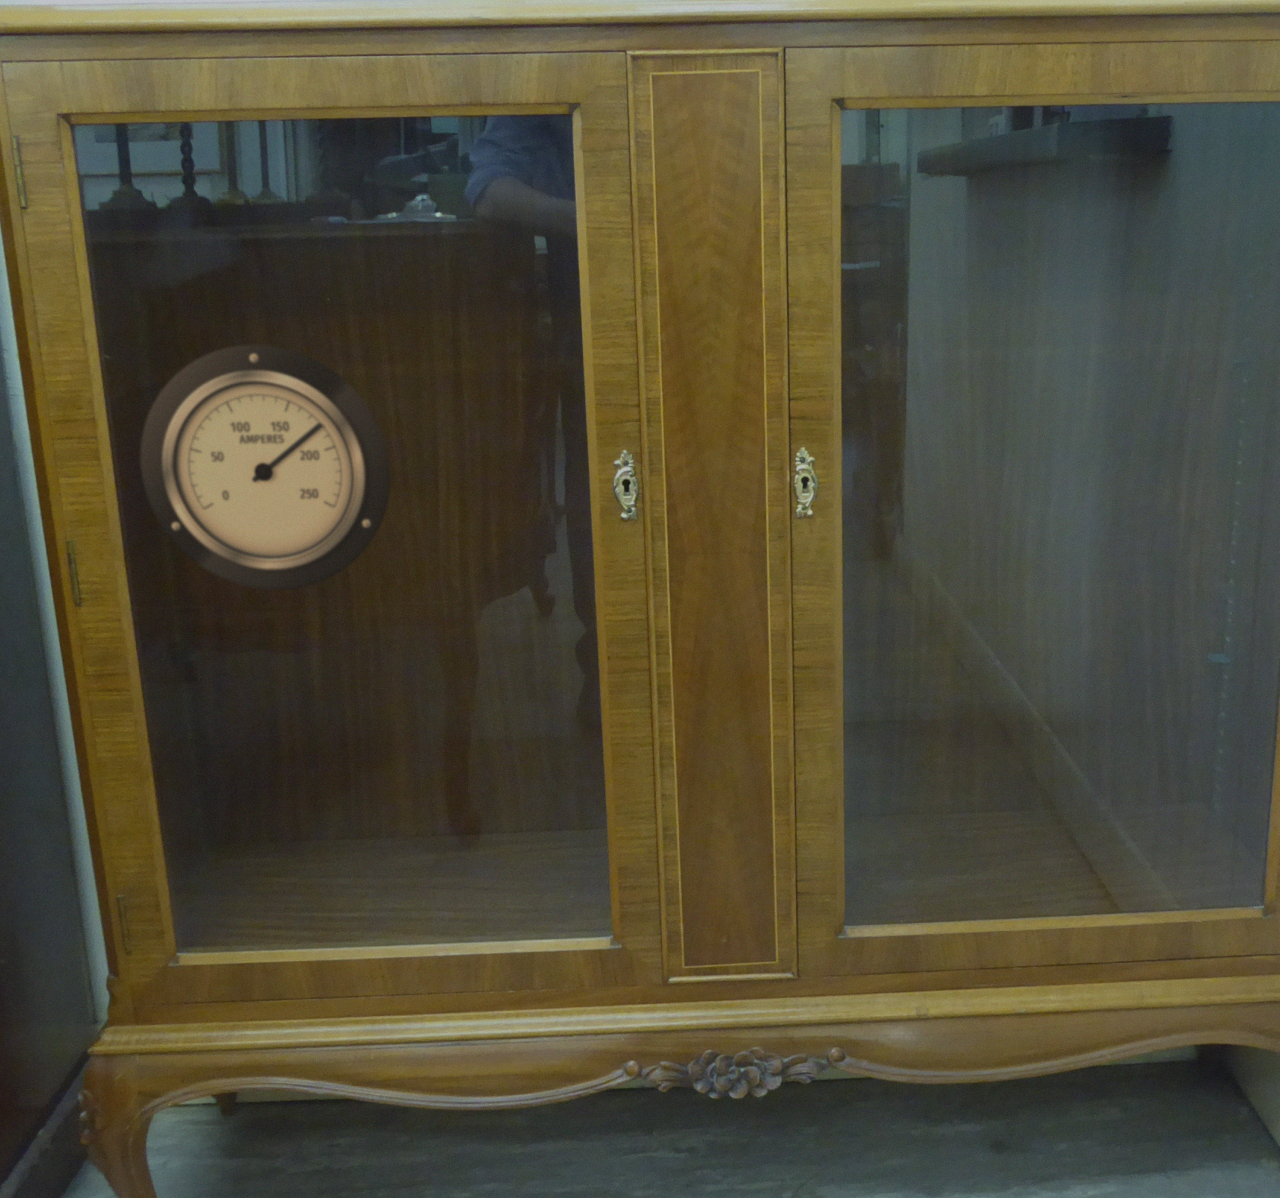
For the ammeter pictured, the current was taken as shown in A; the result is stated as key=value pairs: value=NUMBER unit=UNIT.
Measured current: value=180 unit=A
